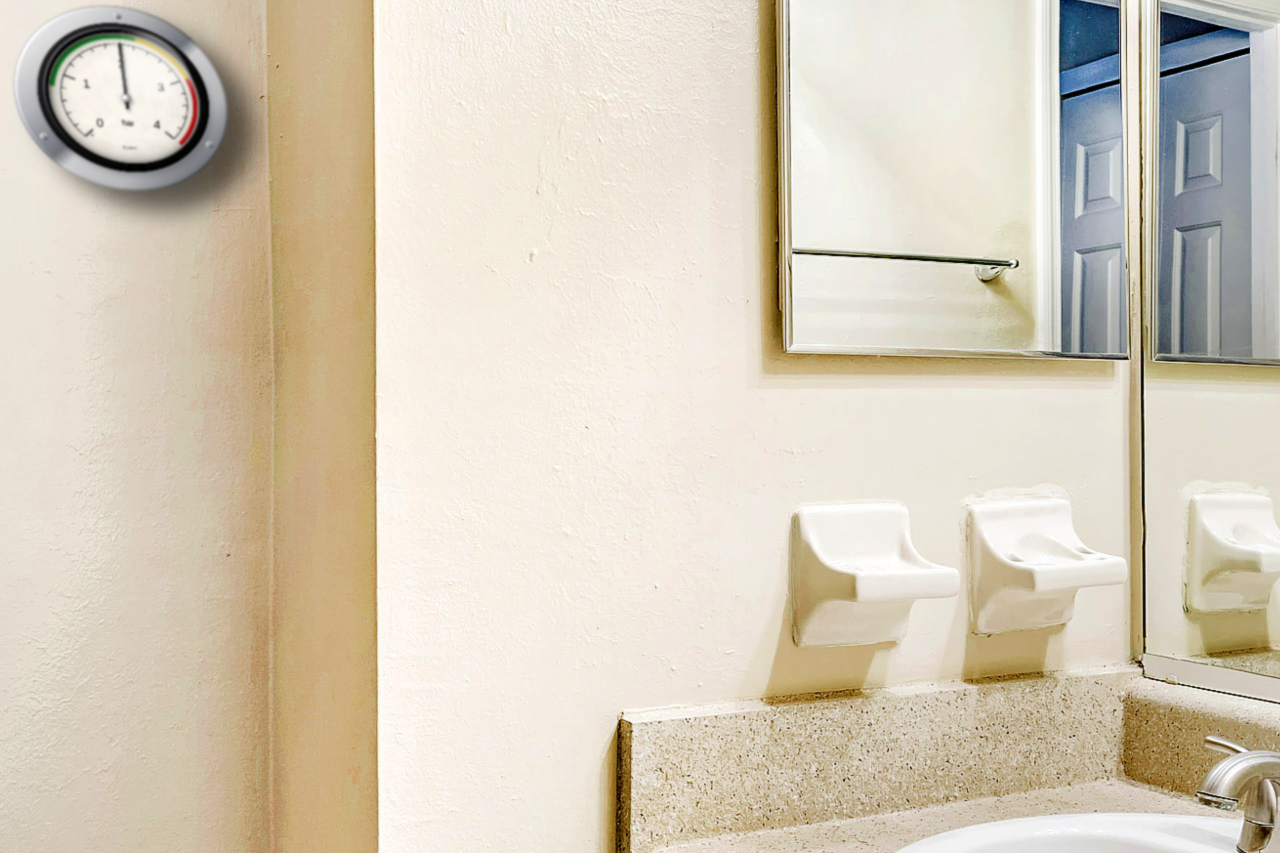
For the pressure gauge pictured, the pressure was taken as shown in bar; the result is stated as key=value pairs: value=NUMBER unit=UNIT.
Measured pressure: value=2 unit=bar
